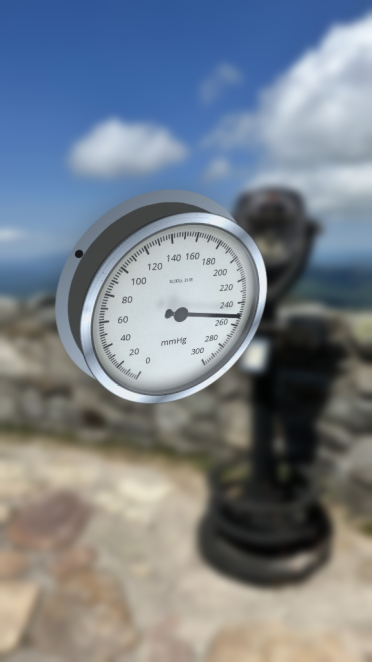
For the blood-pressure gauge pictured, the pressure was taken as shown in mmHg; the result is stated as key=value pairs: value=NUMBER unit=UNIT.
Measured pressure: value=250 unit=mmHg
